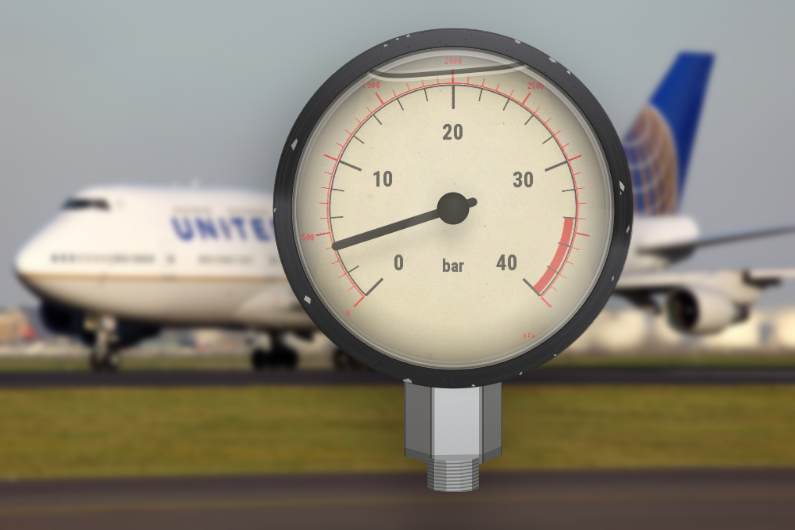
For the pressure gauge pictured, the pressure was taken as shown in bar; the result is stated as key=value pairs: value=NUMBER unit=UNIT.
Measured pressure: value=4 unit=bar
